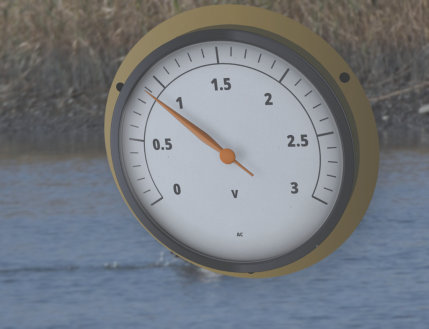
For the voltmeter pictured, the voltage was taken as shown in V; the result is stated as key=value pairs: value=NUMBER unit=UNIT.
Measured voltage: value=0.9 unit=V
